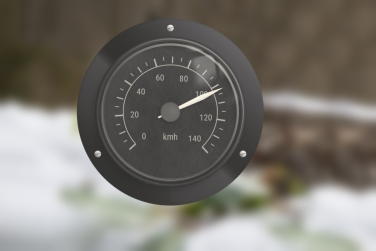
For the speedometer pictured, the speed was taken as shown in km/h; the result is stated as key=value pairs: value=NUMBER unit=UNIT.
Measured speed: value=102.5 unit=km/h
